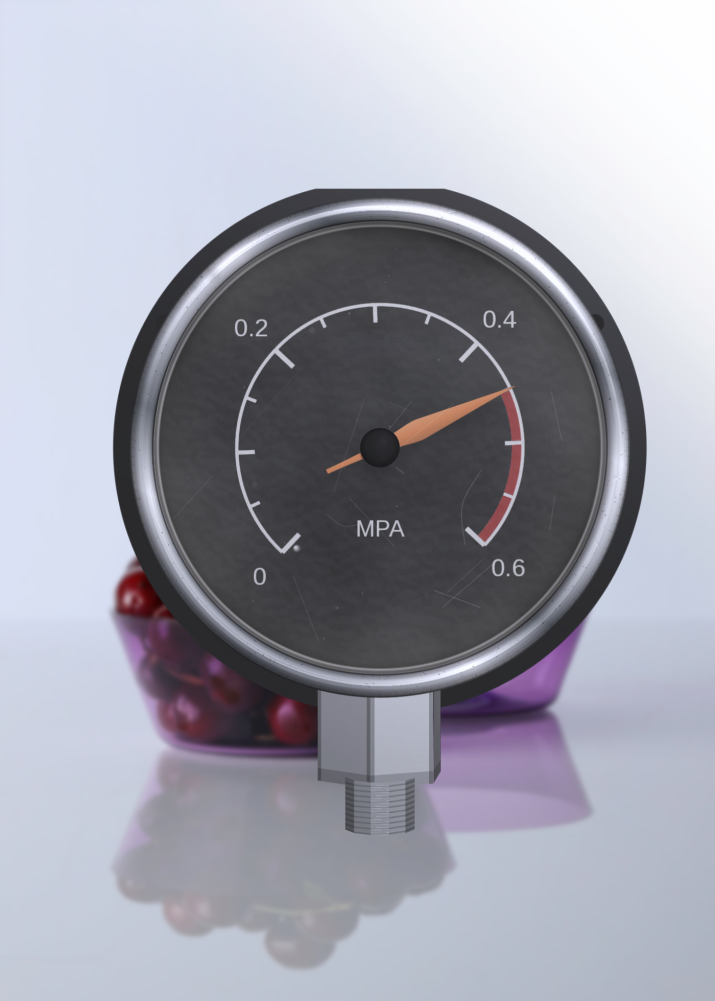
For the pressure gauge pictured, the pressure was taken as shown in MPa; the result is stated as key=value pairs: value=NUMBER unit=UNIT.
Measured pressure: value=0.45 unit=MPa
